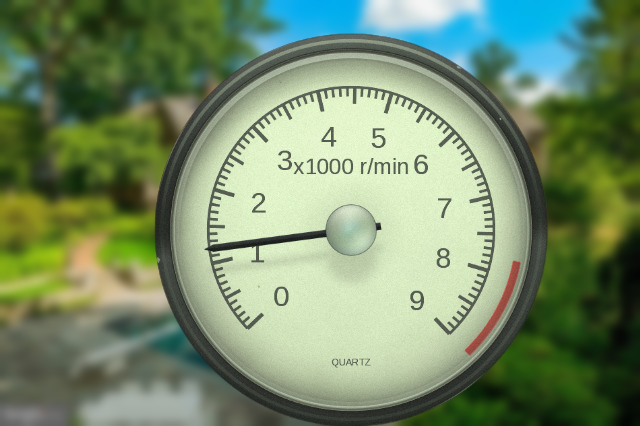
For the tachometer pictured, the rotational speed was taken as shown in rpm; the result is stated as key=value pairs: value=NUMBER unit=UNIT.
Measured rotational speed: value=1200 unit=rpm
